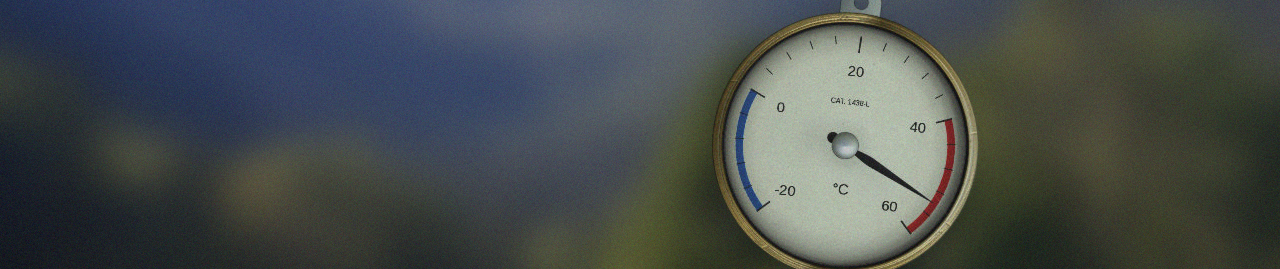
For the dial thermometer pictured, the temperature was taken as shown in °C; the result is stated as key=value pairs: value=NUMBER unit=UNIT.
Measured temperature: value=54 unit=°C
